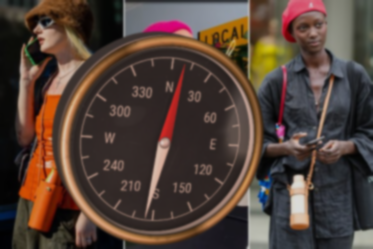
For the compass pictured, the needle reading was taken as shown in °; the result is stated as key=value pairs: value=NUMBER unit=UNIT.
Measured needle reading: value=7.5 unit=°
